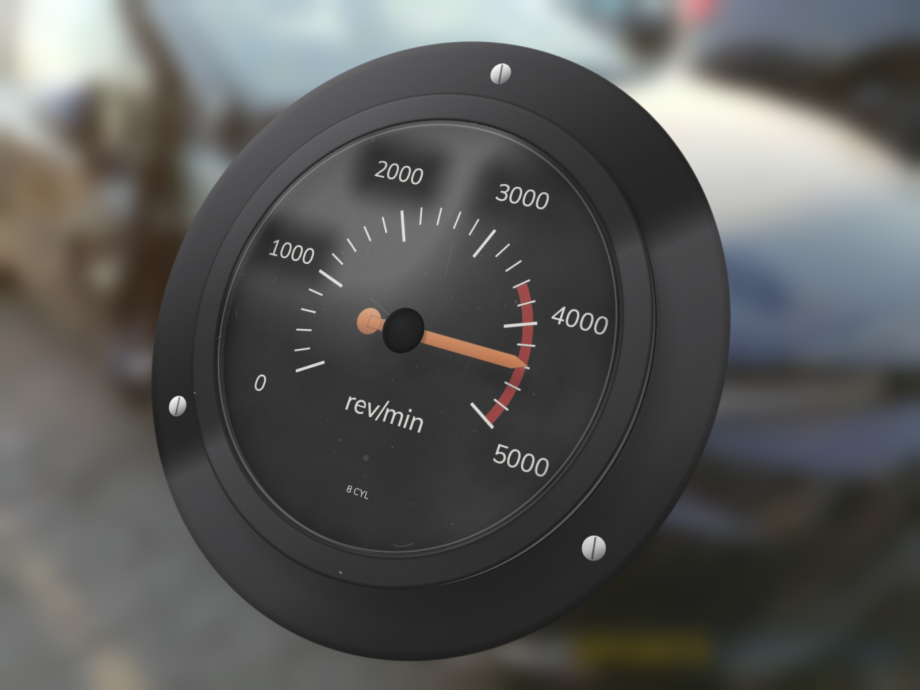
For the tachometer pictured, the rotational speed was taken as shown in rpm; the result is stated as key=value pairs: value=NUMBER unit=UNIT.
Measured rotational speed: value=4400 unit=rpm
